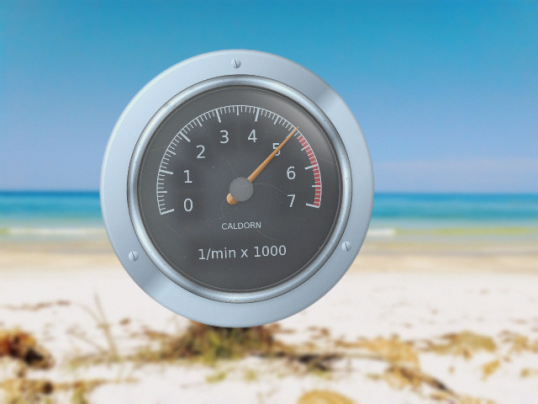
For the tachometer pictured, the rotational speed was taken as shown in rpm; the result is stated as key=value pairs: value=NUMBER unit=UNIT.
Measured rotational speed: value=5000 unit=rpm
